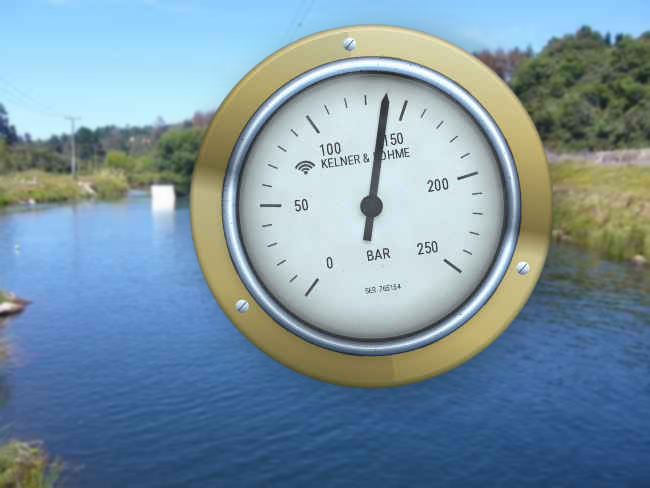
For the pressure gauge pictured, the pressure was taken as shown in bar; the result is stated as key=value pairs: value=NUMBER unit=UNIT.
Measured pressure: value=140 unit=bar
